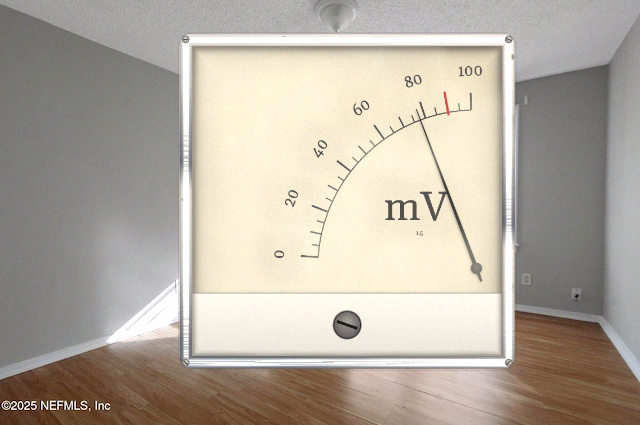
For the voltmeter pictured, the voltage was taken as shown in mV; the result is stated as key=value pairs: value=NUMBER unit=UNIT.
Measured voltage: value=77.5 unit=mV
